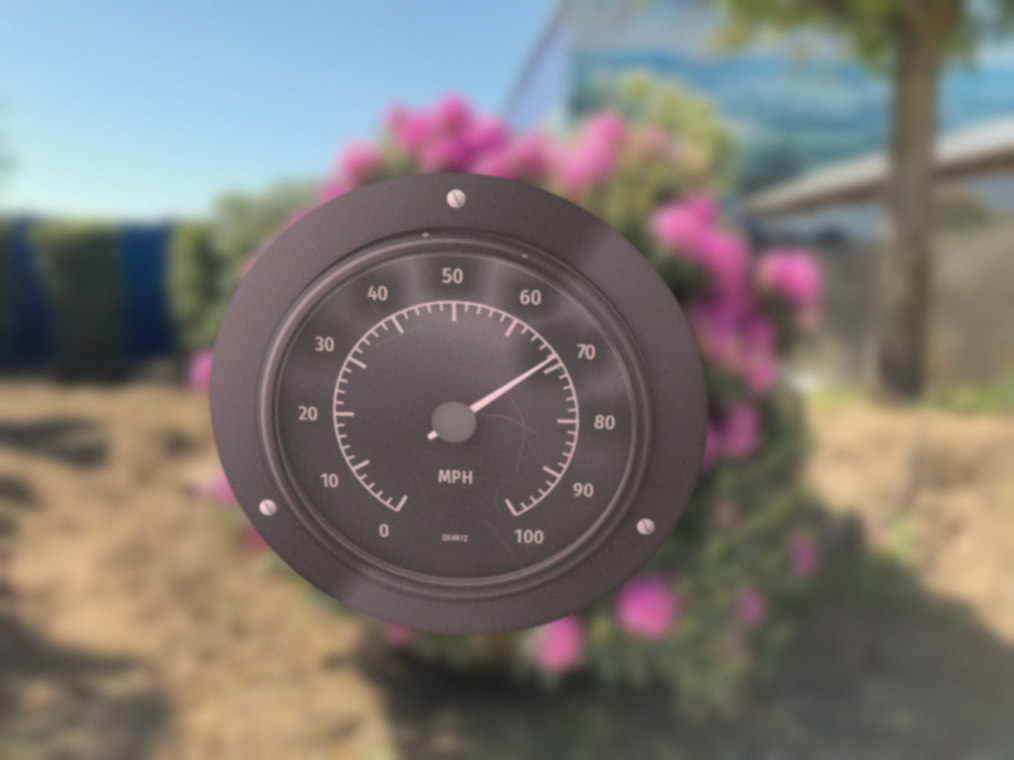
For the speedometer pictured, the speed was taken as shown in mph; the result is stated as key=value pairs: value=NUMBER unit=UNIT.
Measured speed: value=68 unit=mph
